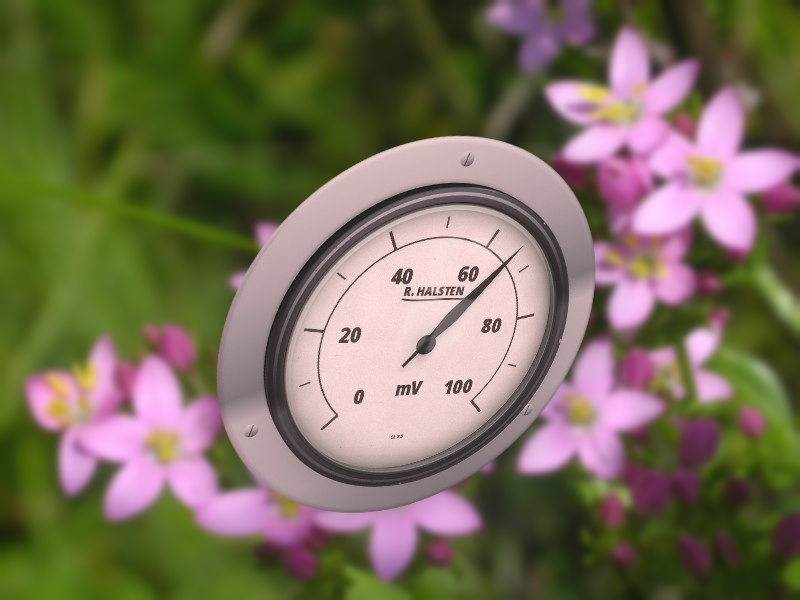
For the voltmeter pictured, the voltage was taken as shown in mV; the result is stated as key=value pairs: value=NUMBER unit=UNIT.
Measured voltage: value=65 unit=mV
